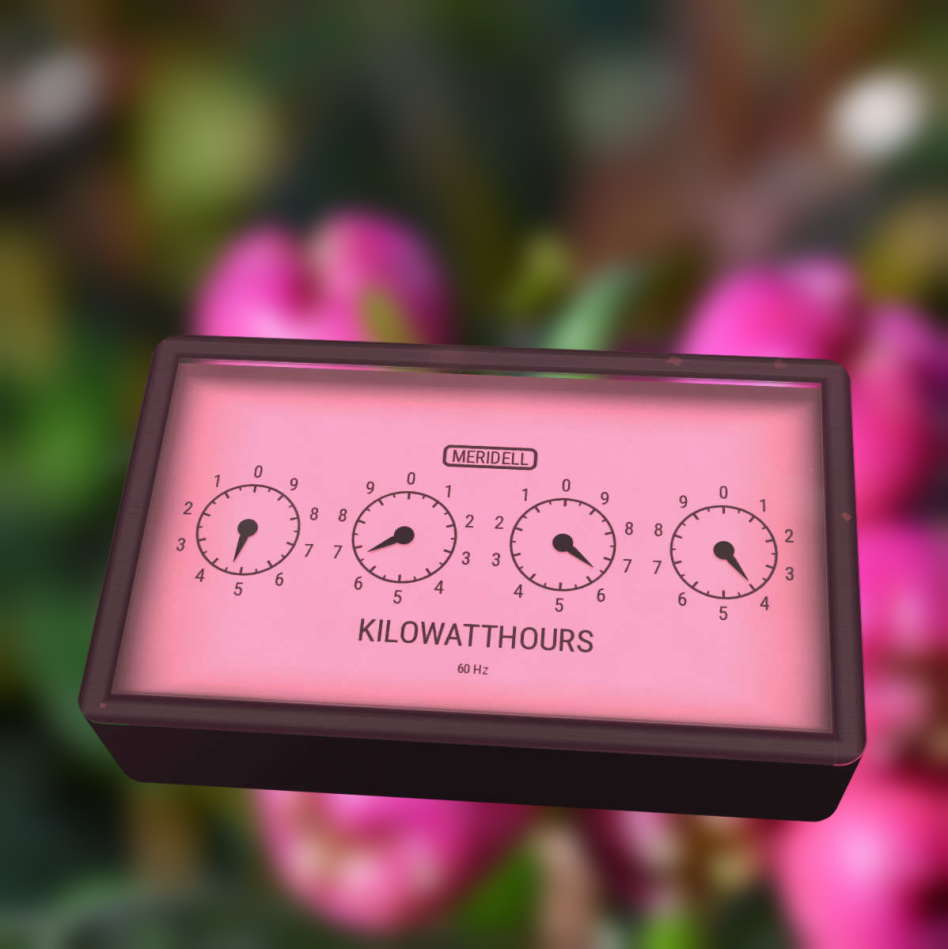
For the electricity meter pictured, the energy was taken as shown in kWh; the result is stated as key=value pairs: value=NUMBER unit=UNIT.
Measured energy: value=4664 unit=kWh
